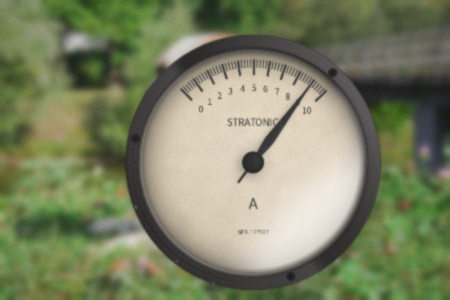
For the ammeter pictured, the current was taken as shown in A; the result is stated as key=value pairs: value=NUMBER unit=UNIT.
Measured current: value=9 unit=A
